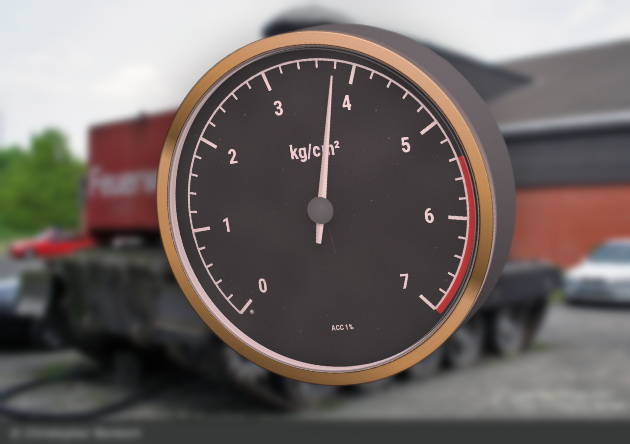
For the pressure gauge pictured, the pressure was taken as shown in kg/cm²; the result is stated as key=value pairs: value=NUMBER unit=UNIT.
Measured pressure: value=3.8 unit=kg/cm²
